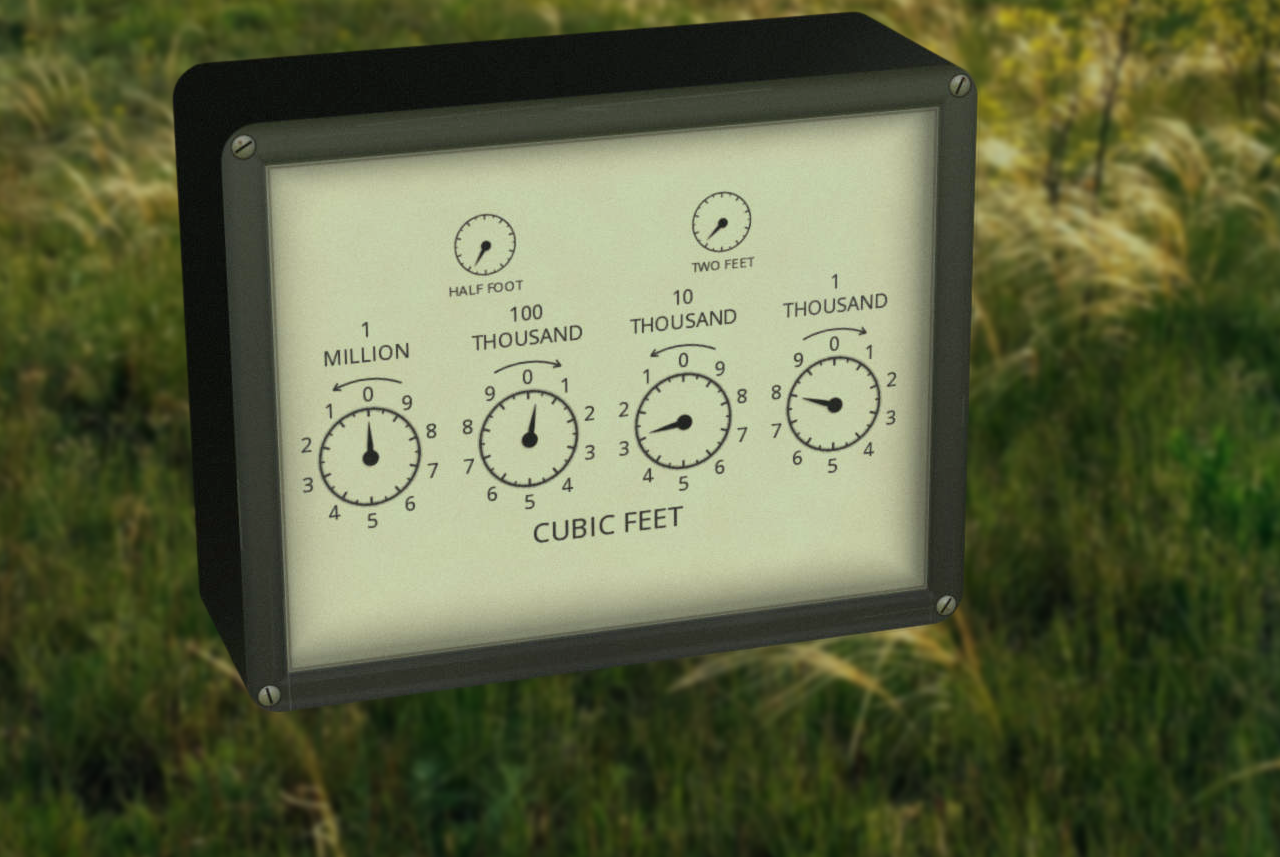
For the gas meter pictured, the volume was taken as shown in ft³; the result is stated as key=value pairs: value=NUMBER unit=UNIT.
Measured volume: value=2800 unit=ft³
